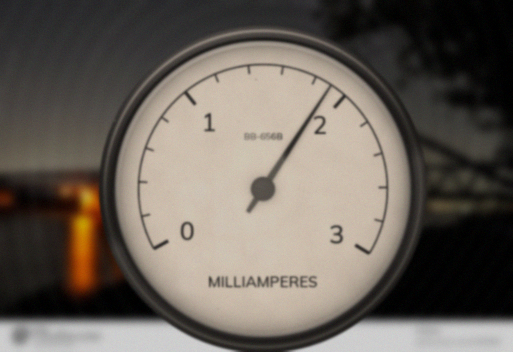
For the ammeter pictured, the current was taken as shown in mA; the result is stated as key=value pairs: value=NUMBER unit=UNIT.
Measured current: value=1.9 unit=mA
